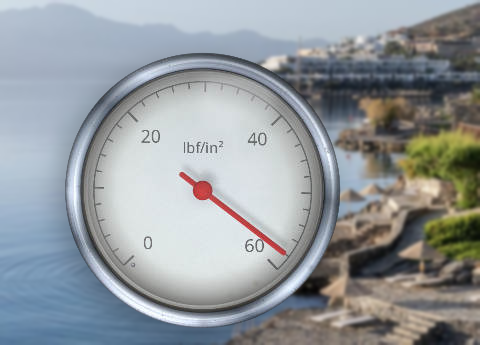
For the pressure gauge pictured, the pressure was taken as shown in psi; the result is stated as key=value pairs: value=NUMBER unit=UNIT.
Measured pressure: value=58 unit=psi
